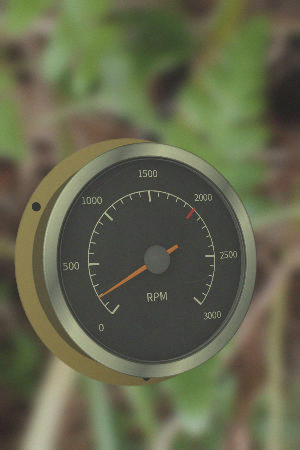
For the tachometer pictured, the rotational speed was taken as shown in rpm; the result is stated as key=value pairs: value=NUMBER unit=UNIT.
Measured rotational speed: value=200 unit=rpm
